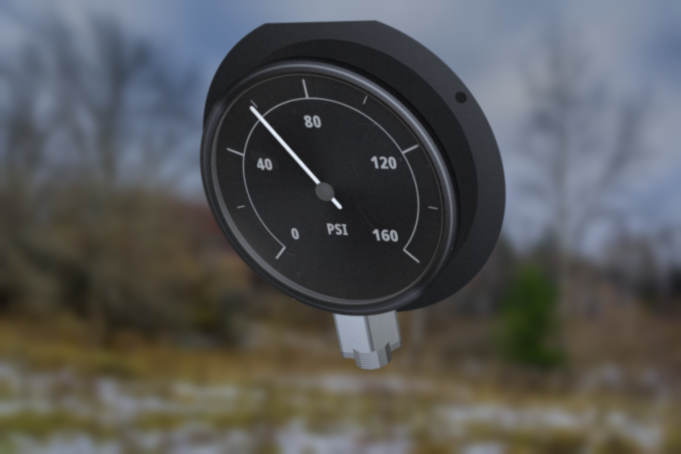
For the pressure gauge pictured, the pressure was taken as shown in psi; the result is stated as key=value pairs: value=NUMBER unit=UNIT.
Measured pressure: value=60 unit=psi
